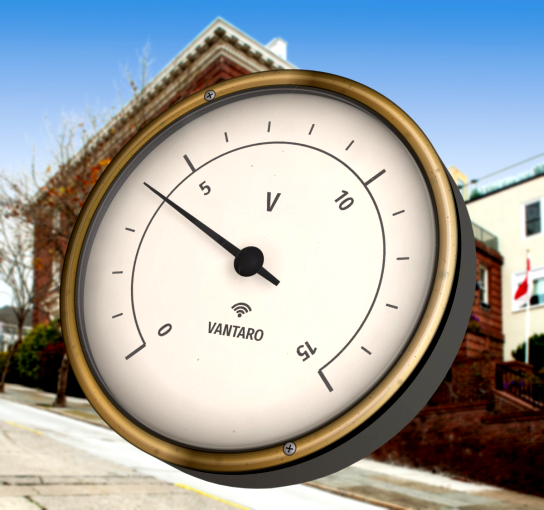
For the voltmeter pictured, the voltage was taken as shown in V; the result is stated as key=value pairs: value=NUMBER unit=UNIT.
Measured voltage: value=4 unit=V
